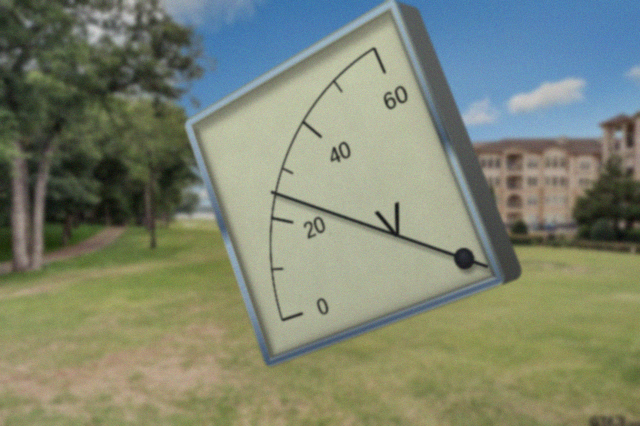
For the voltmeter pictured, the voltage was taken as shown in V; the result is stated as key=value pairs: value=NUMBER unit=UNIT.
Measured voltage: value=25 unit=V
